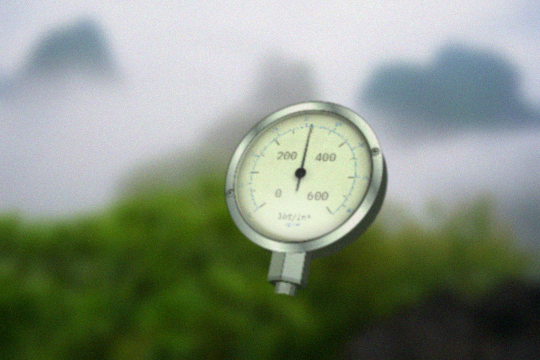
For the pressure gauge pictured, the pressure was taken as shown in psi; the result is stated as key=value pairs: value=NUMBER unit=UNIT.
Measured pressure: value=300 unit=psi
